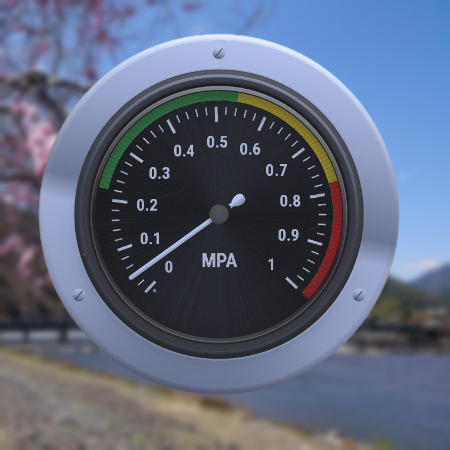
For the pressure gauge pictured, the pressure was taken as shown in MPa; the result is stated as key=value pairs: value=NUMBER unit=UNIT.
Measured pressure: value=0.04 unit=MPa
